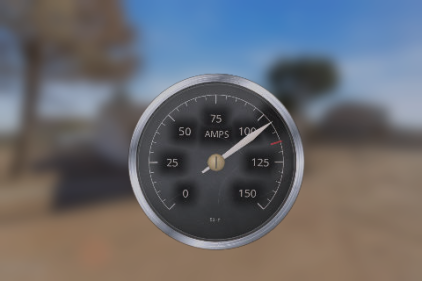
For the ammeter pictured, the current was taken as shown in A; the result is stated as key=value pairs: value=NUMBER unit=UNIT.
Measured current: value=105 unit=A
